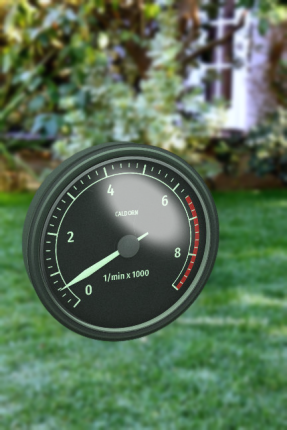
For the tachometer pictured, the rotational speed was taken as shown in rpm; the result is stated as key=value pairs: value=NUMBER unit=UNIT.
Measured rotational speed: value=600 unit=rpm
